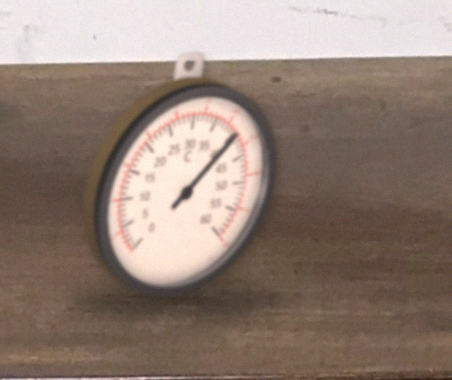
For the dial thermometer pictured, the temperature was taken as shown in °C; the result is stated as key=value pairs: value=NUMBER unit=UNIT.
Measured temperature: value=40 unit=°C
